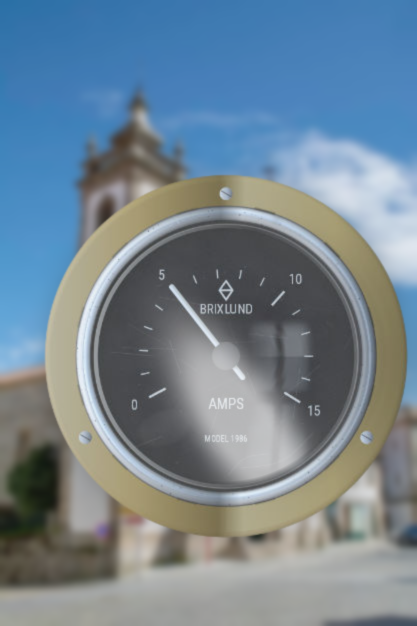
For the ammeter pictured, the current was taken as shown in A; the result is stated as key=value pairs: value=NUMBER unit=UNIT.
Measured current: value=5 unit=A
